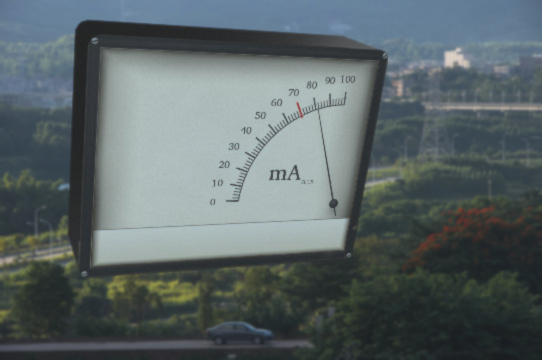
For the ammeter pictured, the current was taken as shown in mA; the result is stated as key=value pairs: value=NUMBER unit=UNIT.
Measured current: value=80 unit=mA
